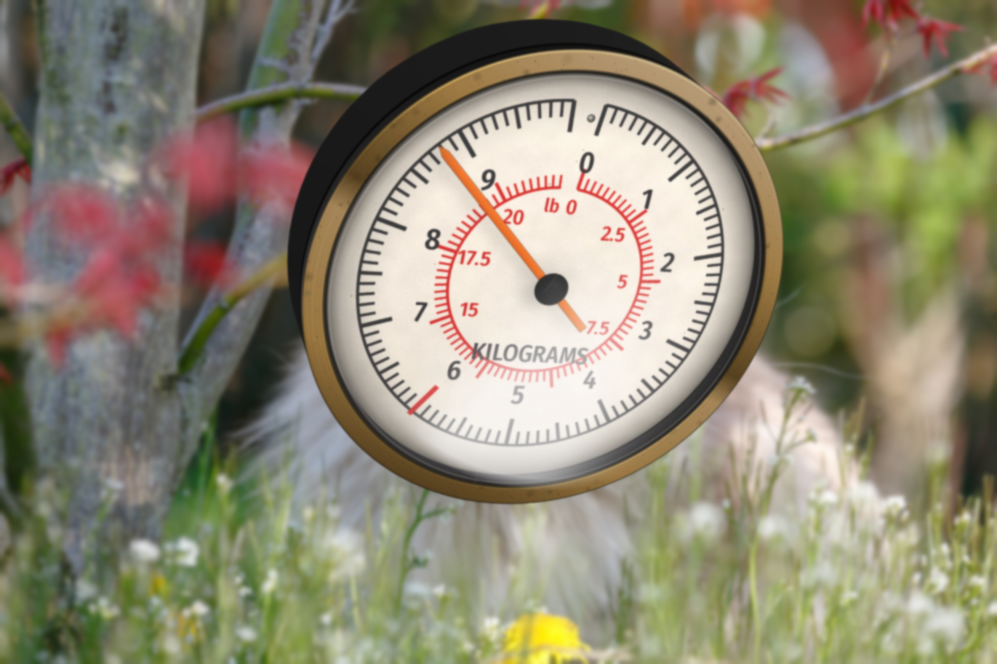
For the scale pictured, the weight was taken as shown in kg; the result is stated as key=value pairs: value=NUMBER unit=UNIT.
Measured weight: value=8.8 unit=kg
